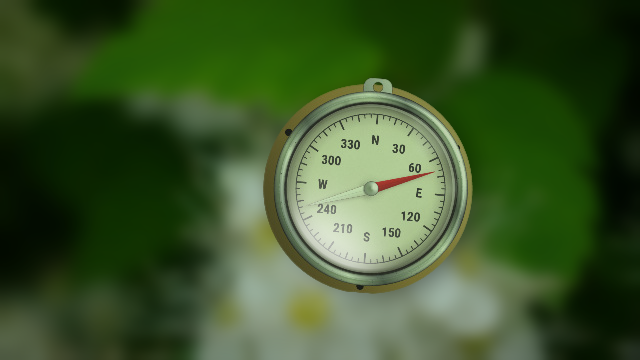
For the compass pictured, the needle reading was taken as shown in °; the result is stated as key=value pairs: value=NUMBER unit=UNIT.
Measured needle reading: value=70 unit=°
